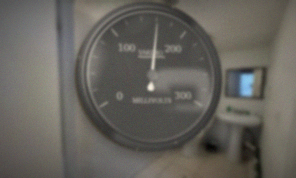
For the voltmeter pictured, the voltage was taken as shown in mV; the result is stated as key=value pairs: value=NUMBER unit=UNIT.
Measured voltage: value=160 unit=mV
